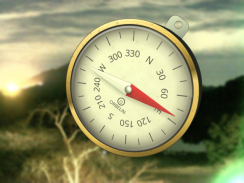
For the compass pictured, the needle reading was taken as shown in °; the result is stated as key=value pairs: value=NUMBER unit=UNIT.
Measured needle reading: value=82.5 unit=°
